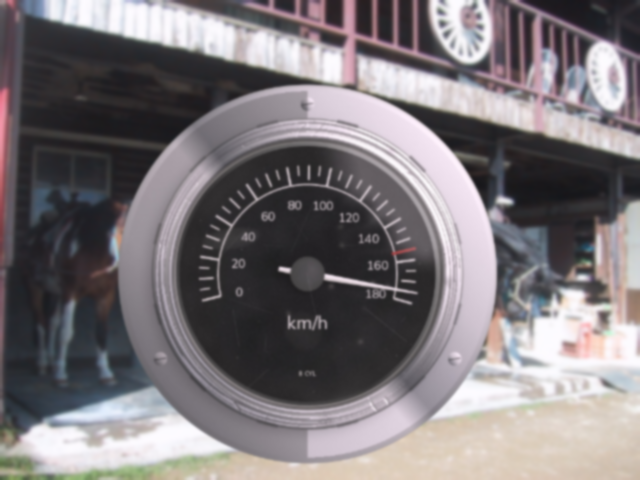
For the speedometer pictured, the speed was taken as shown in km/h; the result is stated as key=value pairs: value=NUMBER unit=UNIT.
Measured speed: value=175 unit=km/h
